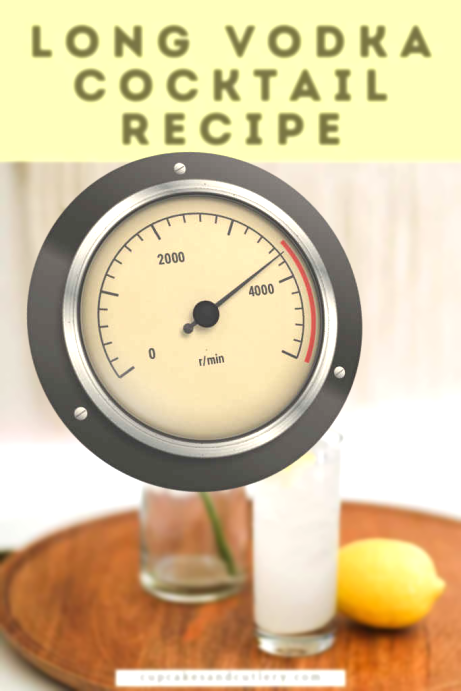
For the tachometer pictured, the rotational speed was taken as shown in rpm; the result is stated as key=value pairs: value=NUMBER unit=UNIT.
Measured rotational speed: value=3700 unit=rpm
